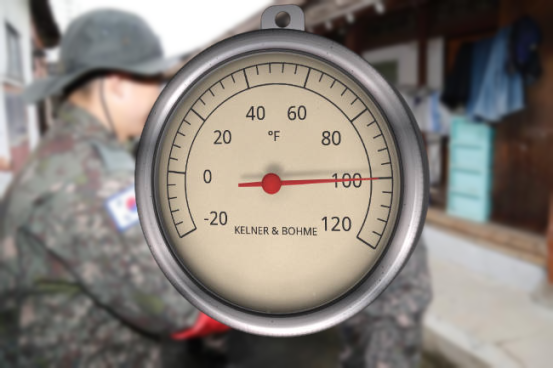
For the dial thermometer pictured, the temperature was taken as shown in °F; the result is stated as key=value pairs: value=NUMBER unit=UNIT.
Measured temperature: value=100 unit=°F
